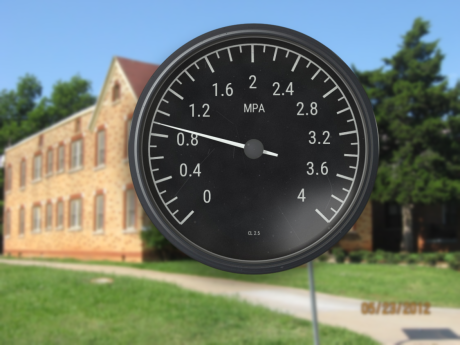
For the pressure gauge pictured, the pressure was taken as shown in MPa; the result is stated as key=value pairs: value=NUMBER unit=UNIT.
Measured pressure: value=0.9 unit=MPa
